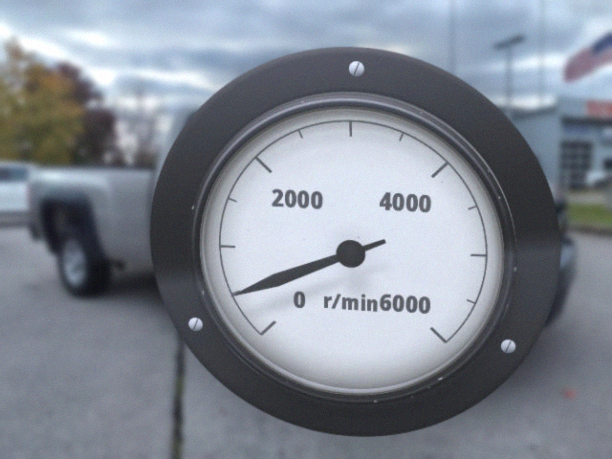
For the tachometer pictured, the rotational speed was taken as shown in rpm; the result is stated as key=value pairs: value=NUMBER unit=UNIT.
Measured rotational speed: value=500 unit=rpm
